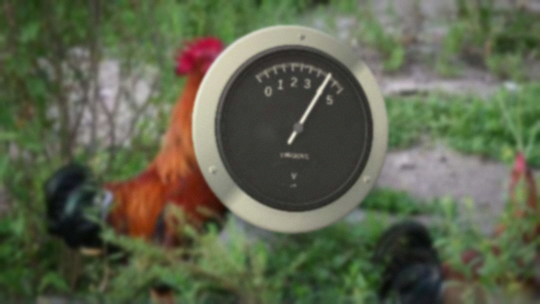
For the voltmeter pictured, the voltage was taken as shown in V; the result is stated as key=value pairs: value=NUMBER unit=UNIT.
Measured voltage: value=4 unit=V
